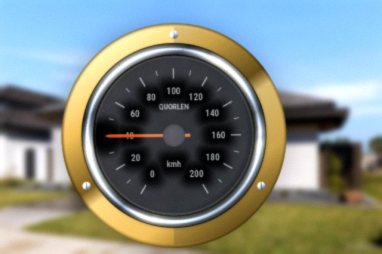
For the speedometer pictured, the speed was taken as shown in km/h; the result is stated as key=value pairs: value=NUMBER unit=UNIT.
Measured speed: value=40 unit=km/h
